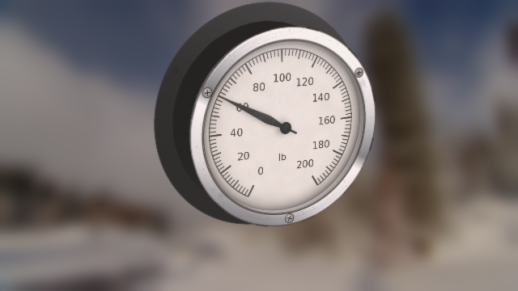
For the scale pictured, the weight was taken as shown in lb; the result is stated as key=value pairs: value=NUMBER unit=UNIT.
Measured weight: value=60 unit=lb
